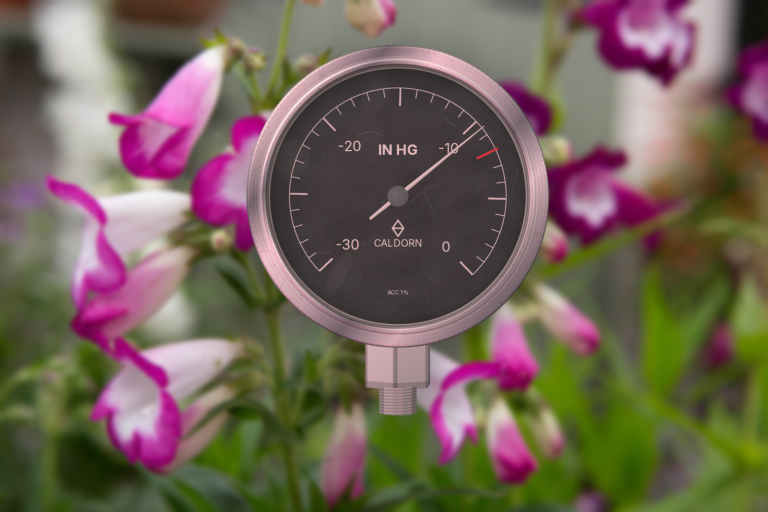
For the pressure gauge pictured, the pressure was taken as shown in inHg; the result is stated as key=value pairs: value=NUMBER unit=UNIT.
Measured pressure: value=-9.5 unit=inHg
